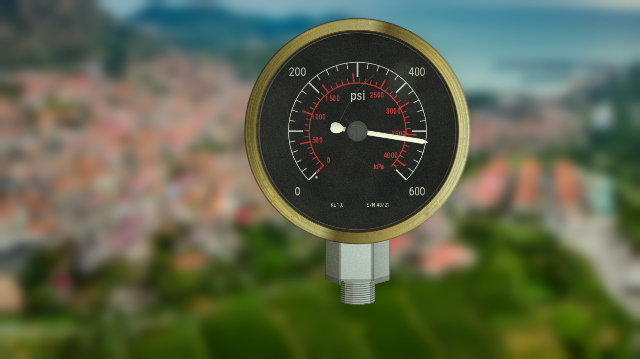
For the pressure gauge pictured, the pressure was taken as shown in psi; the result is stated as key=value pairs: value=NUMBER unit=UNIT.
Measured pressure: value=520 unit=psi
